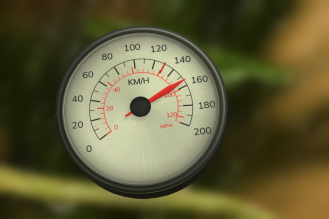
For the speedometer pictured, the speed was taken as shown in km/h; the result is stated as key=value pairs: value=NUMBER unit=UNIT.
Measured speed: value=155 unit=km/h
